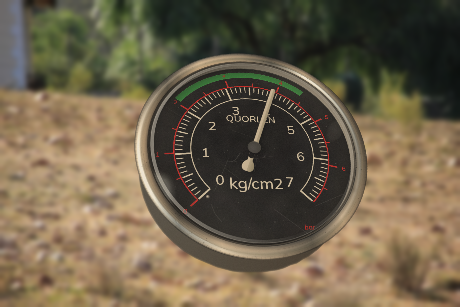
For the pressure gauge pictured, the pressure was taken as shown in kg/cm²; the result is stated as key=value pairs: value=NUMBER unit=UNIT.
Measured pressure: value=4 unit=kg/cm²
